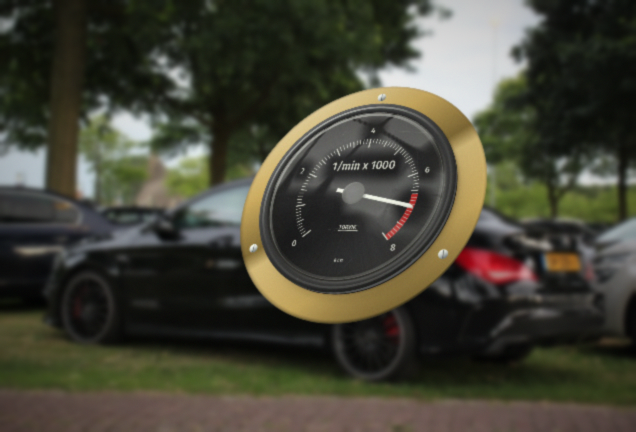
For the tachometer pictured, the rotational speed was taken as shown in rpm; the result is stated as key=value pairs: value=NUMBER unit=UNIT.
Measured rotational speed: value=7000 unit=rpm
